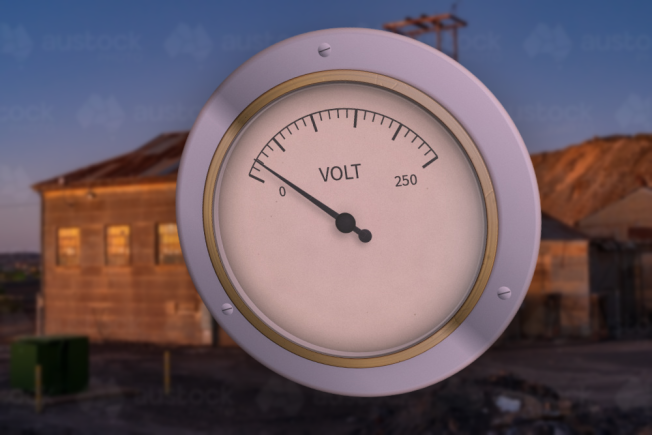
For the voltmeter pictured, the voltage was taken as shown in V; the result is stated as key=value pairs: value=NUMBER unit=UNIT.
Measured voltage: value=20 unit=V
